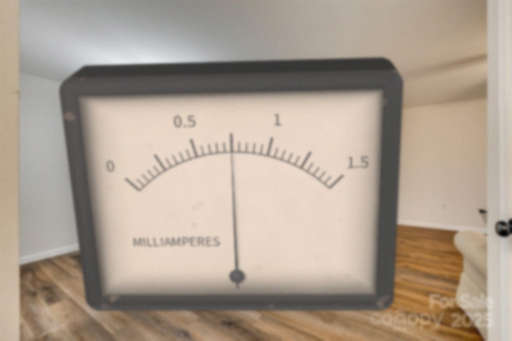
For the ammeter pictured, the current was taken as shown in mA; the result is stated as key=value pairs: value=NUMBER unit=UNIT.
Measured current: value=0.75 unit=mA
